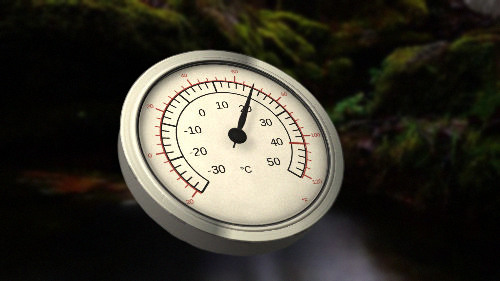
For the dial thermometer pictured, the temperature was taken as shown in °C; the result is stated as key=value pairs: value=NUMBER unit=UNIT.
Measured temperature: value=20 unit=°C
